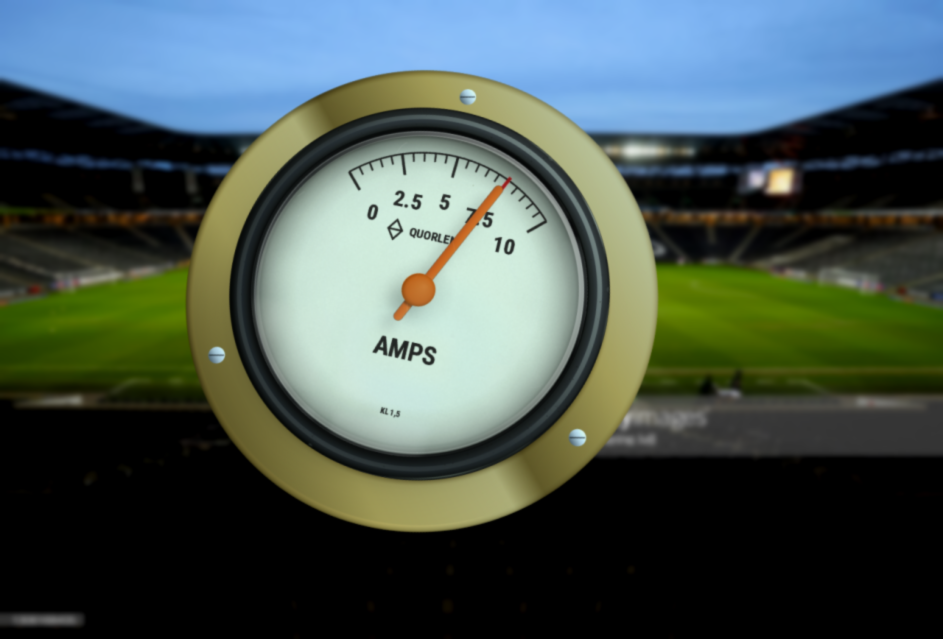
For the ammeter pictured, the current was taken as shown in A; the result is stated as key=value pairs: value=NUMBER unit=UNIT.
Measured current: value=7.5 unit=A
